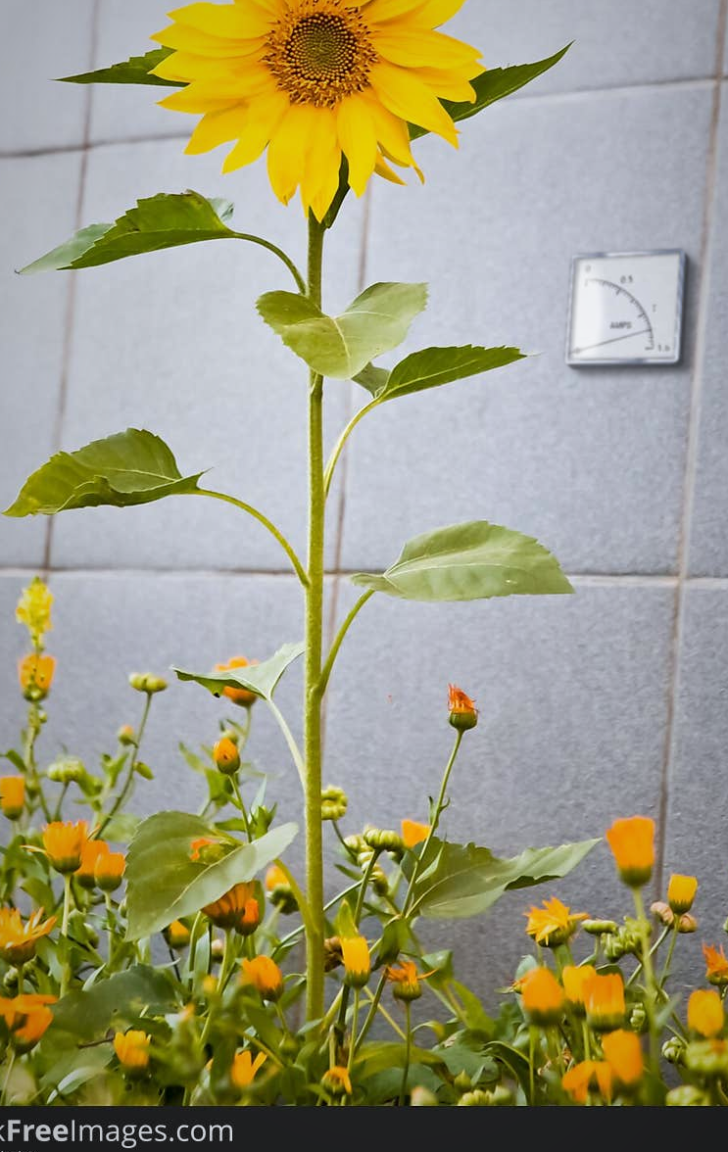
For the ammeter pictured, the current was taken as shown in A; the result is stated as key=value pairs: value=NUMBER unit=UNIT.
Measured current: value=1.25 unit=A
